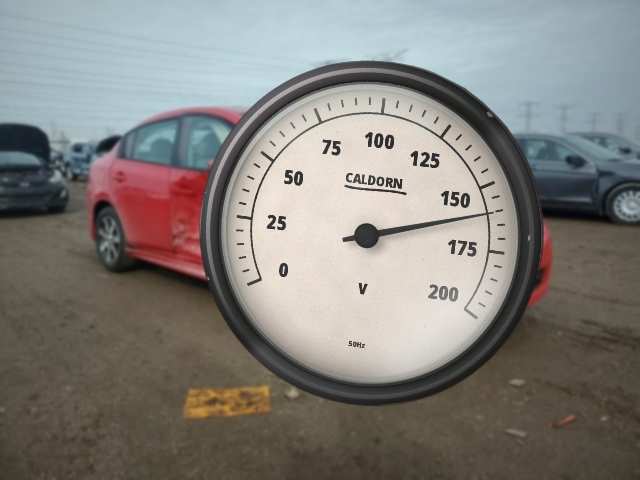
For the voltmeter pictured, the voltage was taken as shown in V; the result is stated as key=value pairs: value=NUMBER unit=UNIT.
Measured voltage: value=160 unit=V
